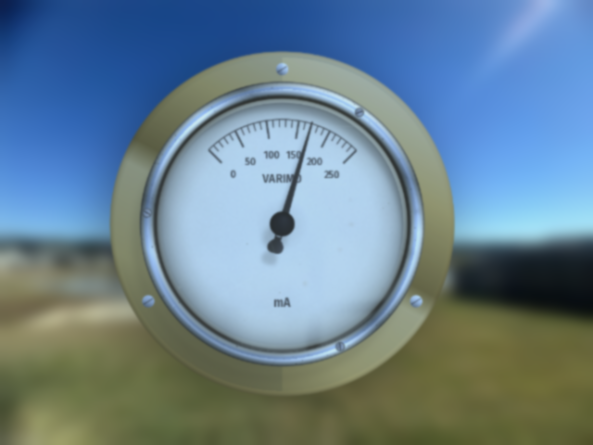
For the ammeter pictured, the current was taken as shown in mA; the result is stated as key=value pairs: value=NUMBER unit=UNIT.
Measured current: value=170 unit=mA
